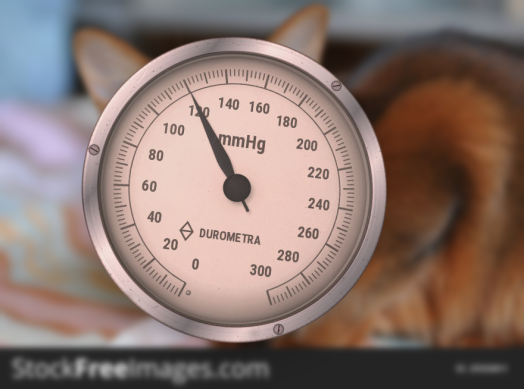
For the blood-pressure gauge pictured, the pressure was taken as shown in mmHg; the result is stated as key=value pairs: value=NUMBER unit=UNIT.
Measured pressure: value=120 unit=mmHg
